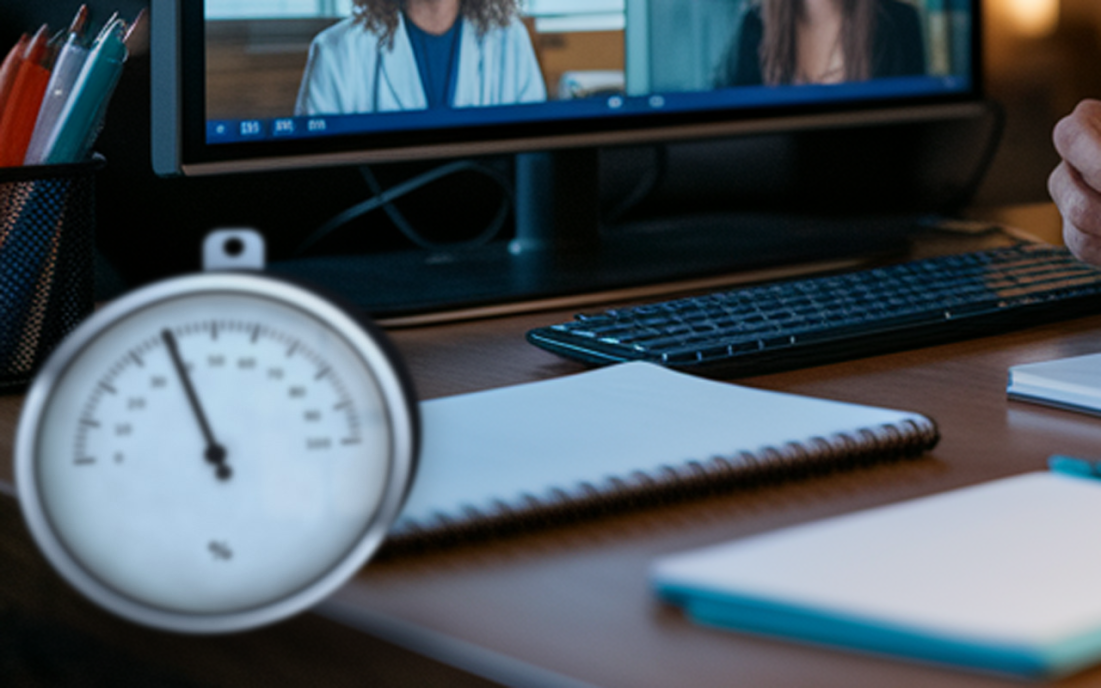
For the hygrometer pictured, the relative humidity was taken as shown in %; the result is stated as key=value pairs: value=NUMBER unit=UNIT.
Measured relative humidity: value=40 unit=%
